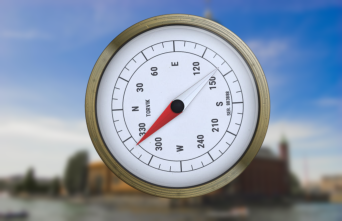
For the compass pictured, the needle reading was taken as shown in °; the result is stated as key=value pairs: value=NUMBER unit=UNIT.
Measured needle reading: value=320 unit=°
